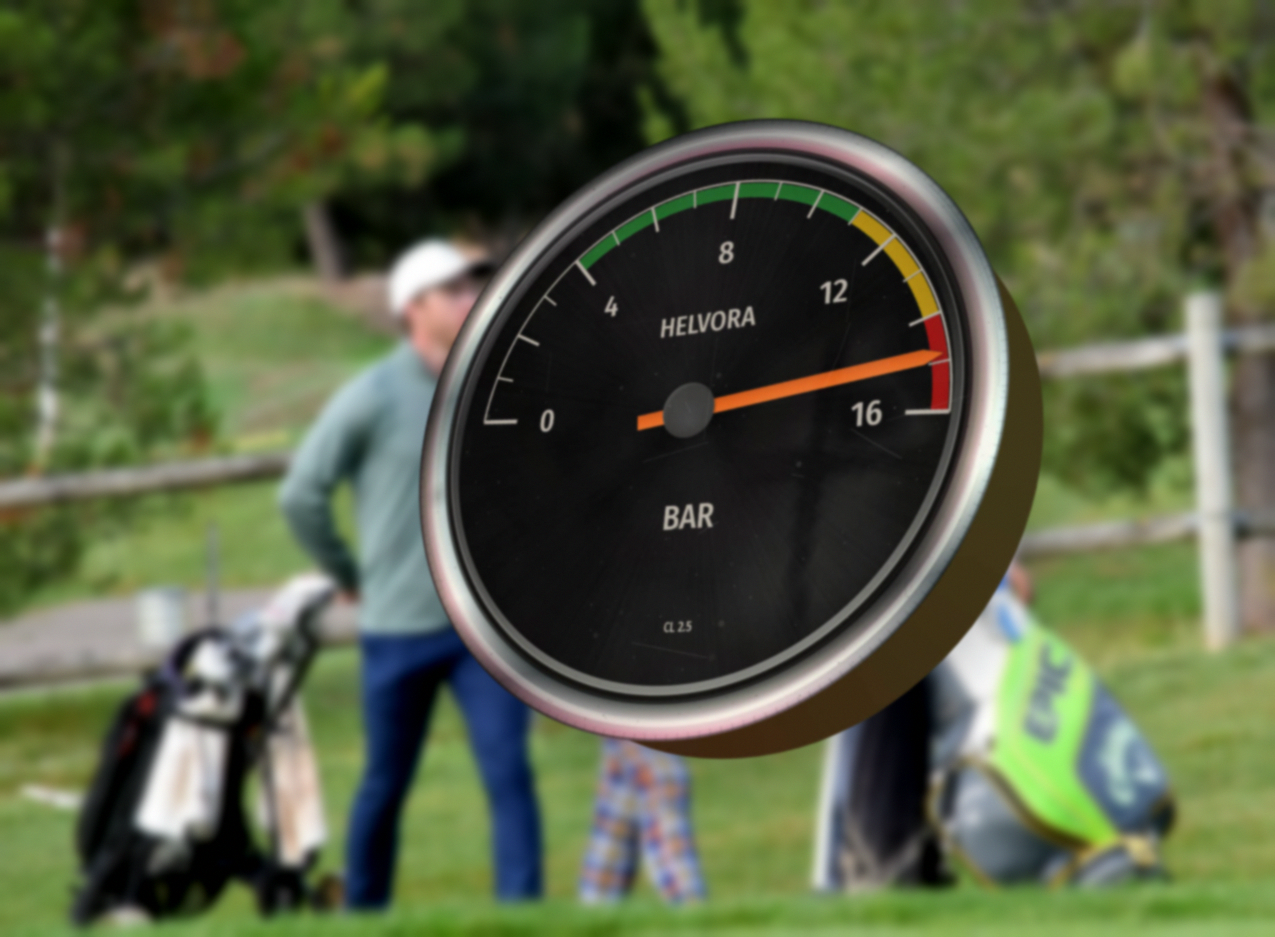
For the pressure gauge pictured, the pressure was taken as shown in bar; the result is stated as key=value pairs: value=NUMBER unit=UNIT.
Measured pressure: value=15 unit=bar
